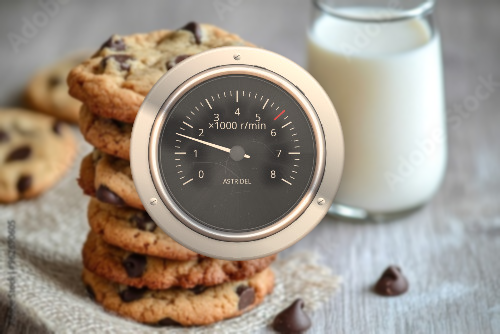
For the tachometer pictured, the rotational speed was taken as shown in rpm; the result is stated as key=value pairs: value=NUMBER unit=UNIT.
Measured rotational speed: value=1600 unit=rpm
